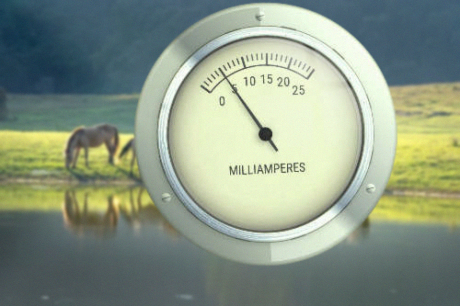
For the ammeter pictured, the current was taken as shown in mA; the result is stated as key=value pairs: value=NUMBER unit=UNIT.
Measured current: value=5 unit=mA
